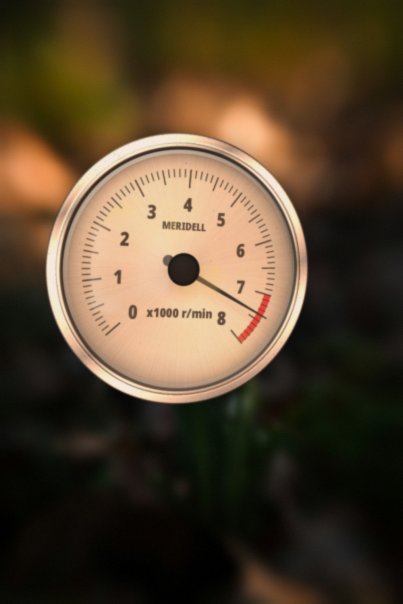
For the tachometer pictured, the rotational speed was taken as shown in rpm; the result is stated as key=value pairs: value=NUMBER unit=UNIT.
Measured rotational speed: value=7400 unit=rpm
